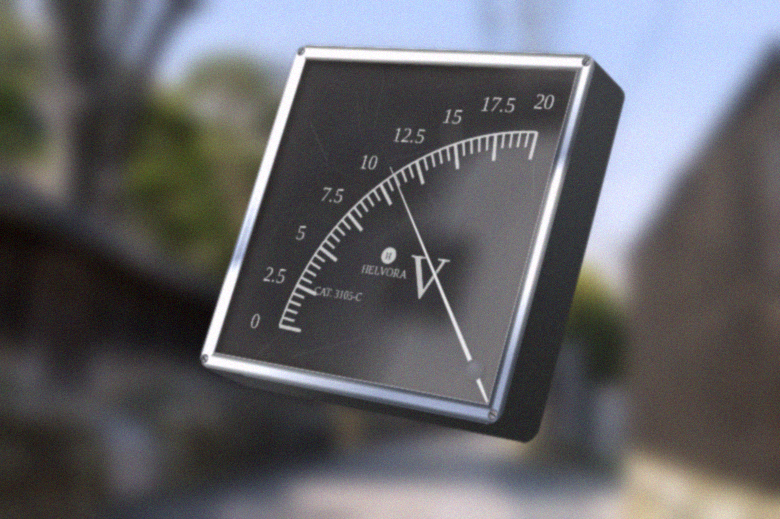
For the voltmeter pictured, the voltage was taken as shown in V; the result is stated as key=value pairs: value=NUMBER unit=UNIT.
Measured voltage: value=11 unit=V
